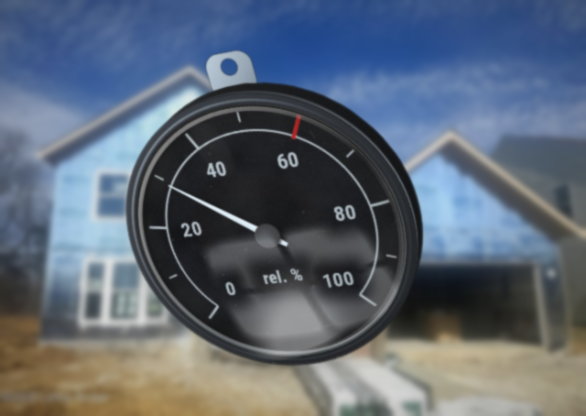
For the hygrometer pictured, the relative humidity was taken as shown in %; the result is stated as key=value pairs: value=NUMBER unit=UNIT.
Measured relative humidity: value=30 unit=%
